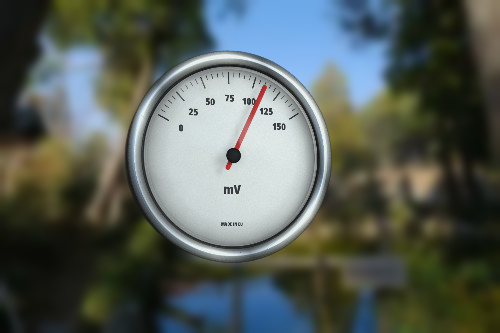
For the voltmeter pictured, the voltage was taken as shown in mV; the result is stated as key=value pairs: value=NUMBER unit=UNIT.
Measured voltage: value=110 unit=mV
